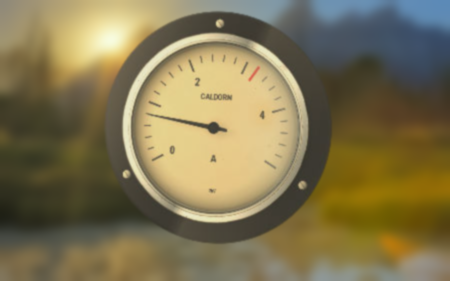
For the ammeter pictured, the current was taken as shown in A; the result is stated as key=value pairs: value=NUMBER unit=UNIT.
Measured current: value=0.8 unit=A
